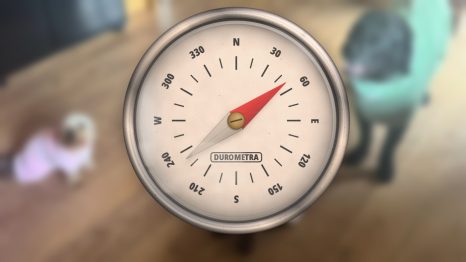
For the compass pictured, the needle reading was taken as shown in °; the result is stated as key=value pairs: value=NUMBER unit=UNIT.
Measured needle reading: value=52.5 unit=°
